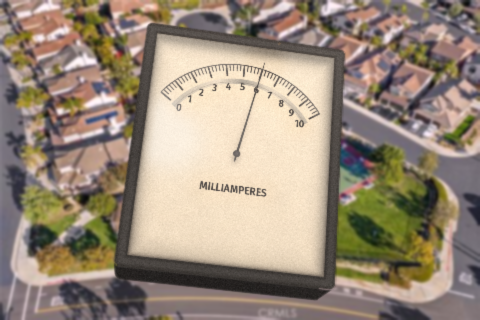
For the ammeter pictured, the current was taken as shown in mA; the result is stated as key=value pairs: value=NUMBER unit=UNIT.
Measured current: value=6 unit=mA
